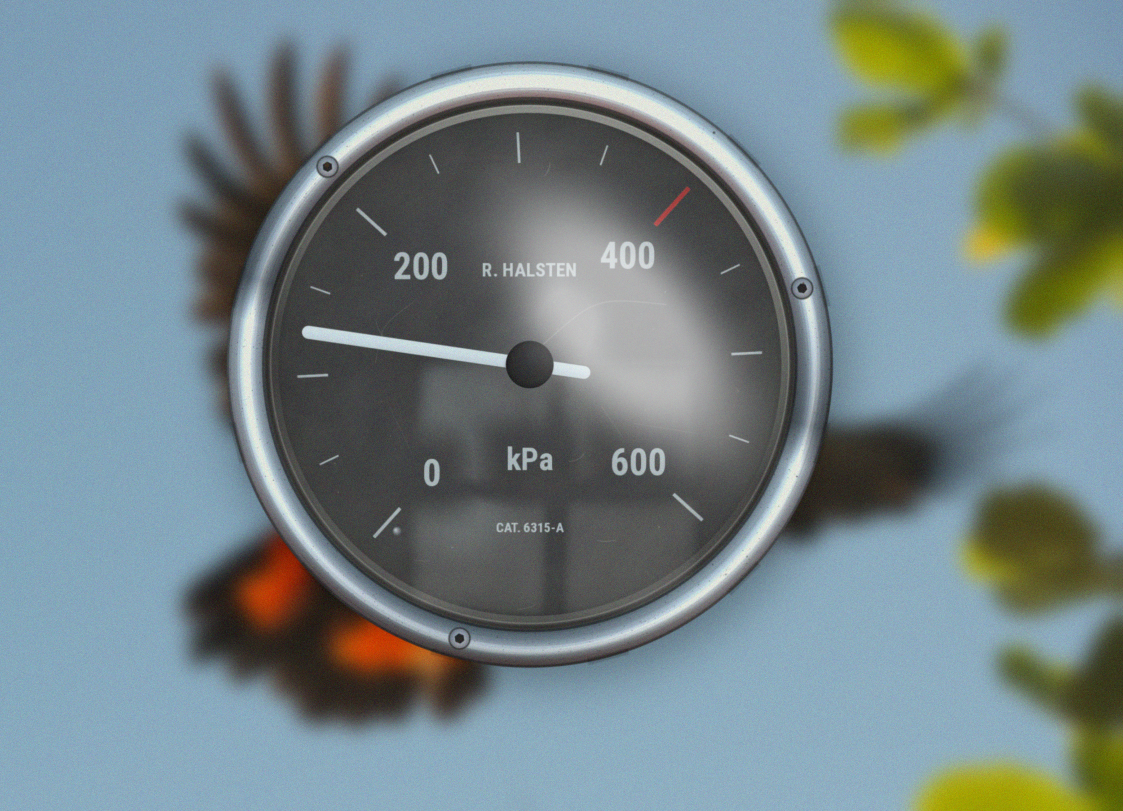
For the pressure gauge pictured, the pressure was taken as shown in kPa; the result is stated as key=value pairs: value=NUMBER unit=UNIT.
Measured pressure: value=125 unit=kPa
